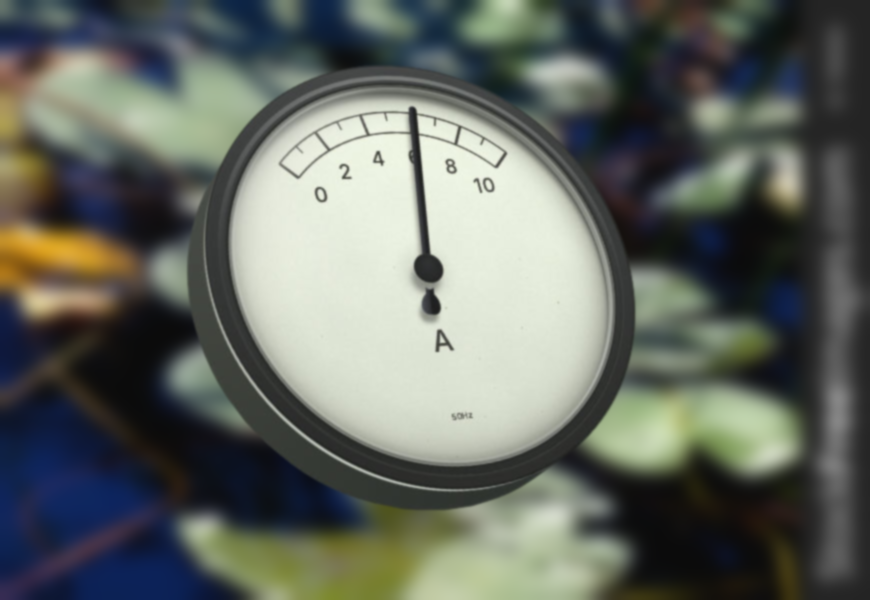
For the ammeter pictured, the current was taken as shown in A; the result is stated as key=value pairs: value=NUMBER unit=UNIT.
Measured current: value=6 unit=A
